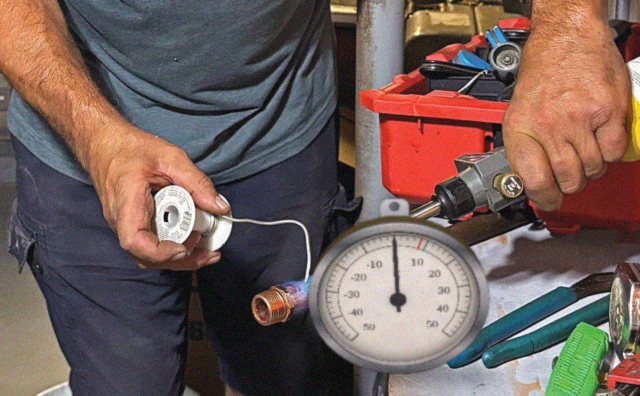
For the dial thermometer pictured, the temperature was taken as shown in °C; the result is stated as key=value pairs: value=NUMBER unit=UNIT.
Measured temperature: value=0 unit=°C
